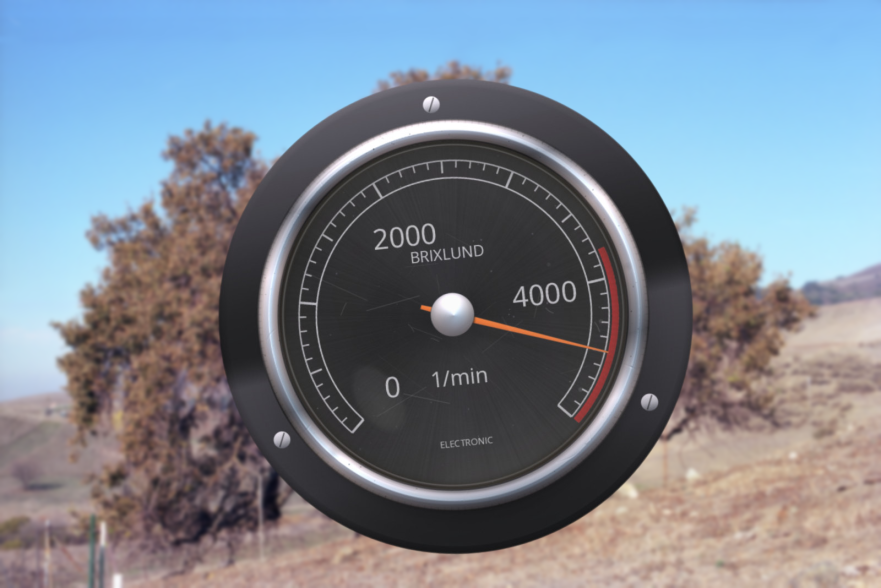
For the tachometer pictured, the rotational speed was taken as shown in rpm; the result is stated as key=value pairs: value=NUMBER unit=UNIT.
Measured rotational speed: value=4500 unit=rpm
